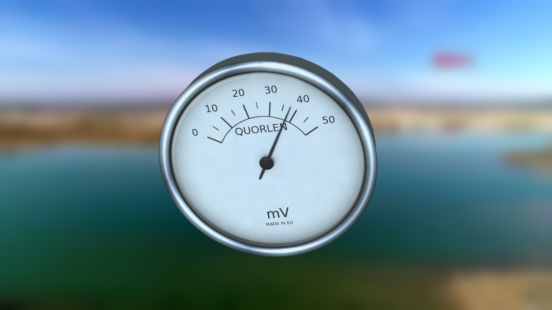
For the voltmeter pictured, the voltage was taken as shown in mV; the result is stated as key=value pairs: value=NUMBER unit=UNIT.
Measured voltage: value=37.5 unit=mV
